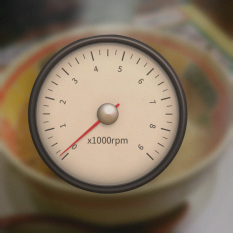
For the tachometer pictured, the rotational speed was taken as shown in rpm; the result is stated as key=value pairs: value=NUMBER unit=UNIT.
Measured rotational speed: value=125 unit=rpm
